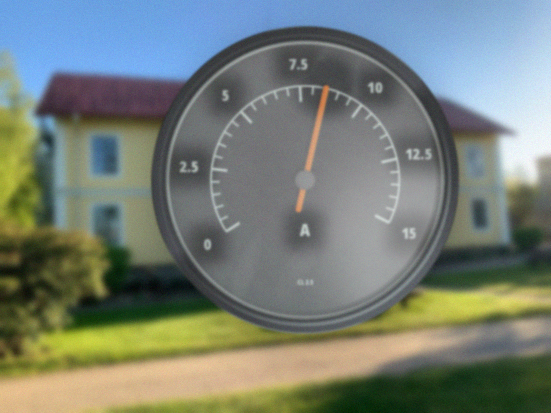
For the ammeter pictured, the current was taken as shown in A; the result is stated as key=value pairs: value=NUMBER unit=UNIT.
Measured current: value=8.5 unit=A
